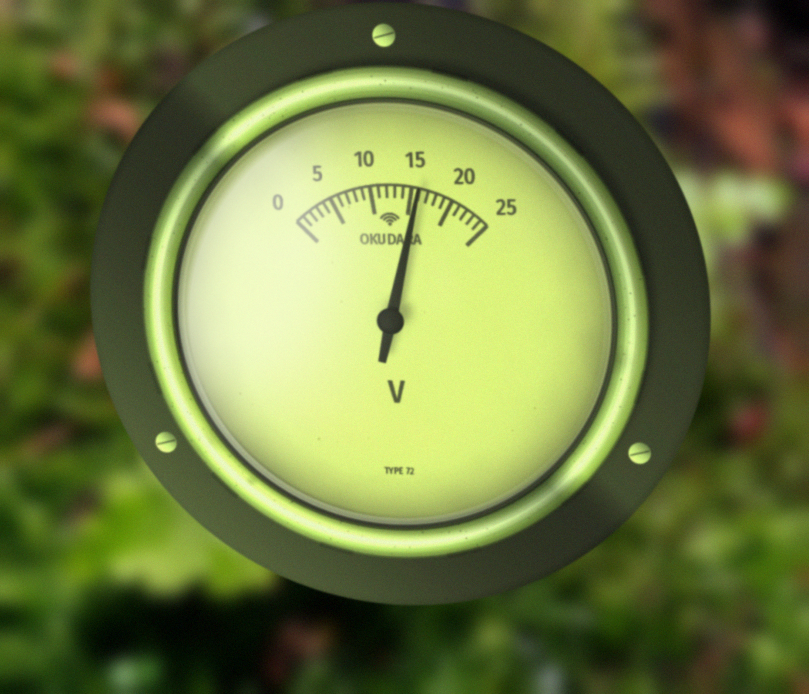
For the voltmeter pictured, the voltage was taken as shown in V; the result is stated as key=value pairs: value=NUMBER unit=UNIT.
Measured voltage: value=16 unit=V
